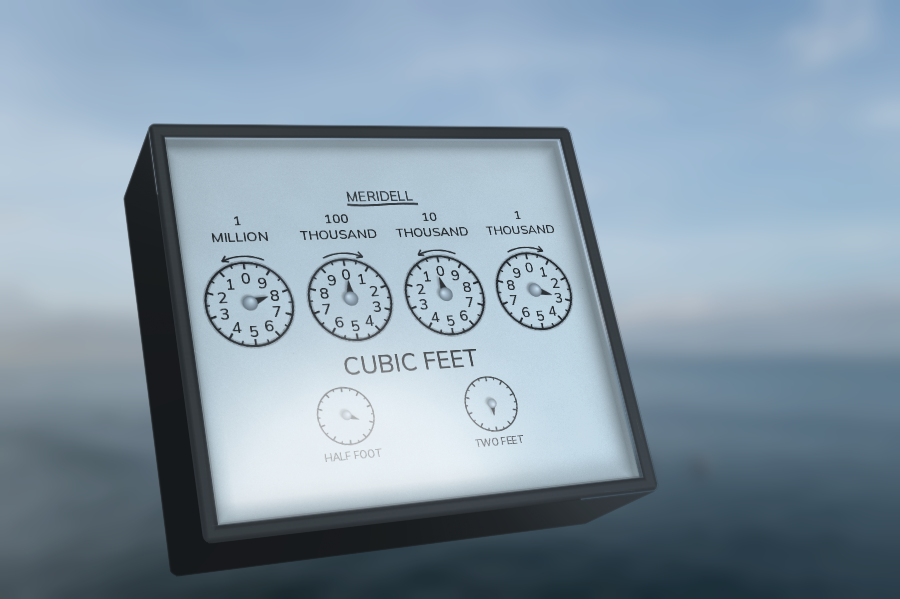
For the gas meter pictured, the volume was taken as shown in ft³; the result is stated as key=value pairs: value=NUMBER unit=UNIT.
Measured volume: value=800300 unit=ft³
